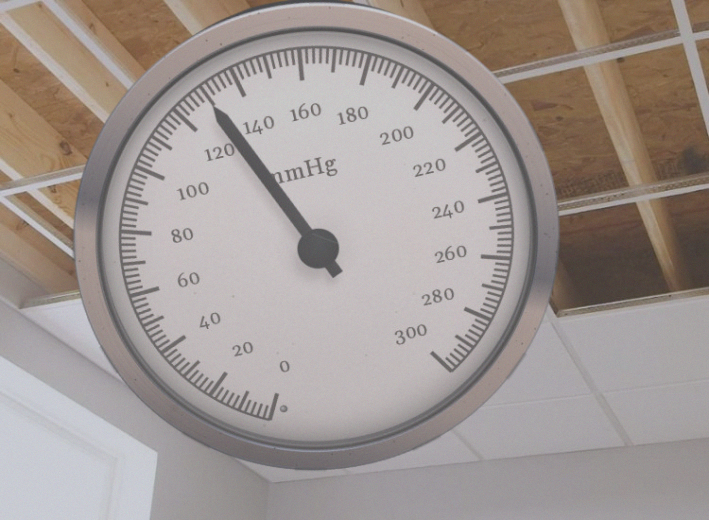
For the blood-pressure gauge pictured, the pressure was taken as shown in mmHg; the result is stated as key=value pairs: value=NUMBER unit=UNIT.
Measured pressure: value=130 unit=mmHg
